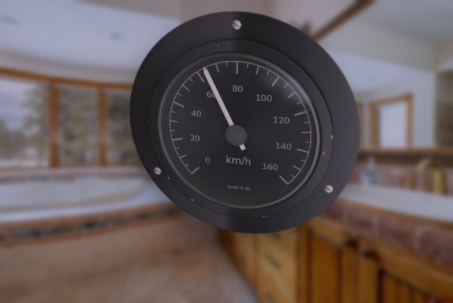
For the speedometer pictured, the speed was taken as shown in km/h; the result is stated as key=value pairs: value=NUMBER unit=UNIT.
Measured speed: value=65 unit=km/h
